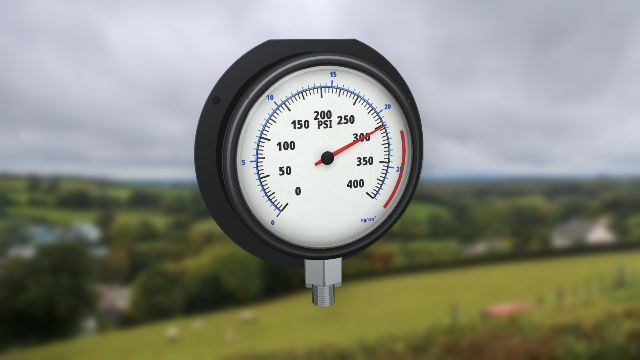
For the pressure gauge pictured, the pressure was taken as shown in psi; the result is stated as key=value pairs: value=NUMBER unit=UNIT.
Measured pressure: value=300 unit=psi
